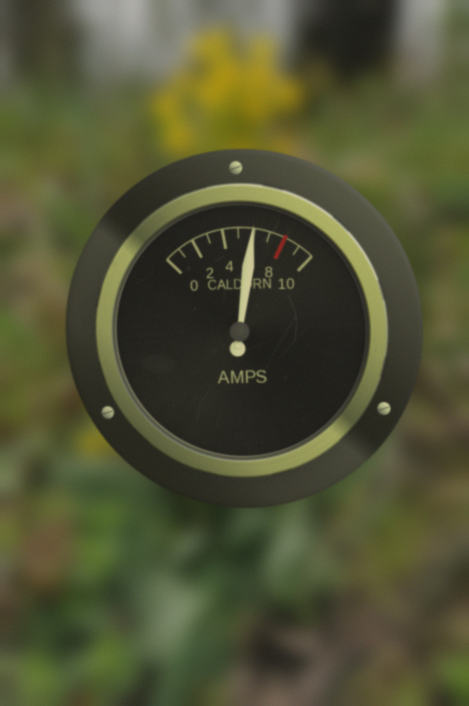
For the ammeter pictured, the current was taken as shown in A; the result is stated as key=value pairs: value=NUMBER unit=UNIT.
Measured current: value=6 unit=A
